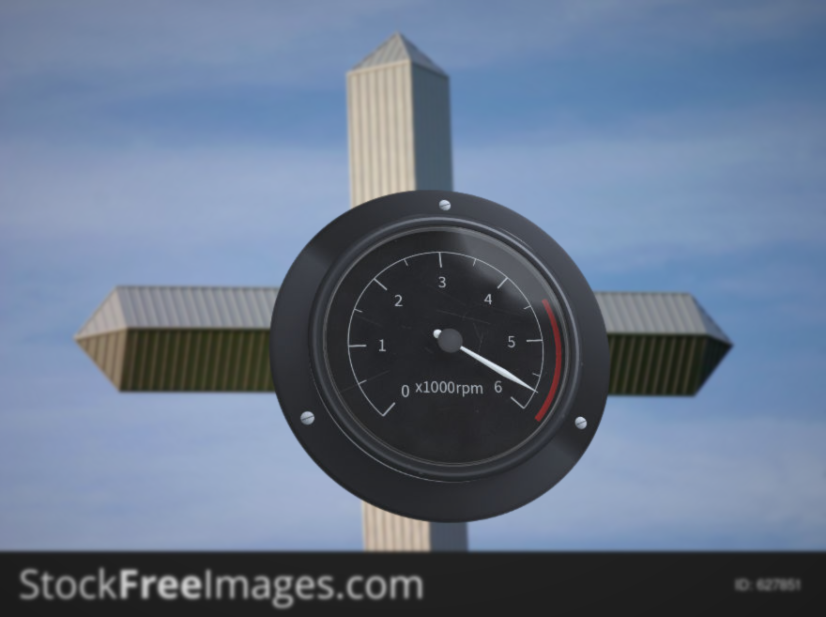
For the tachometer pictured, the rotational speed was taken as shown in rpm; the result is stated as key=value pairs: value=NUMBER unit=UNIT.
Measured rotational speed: value=5750 unit=rpm
